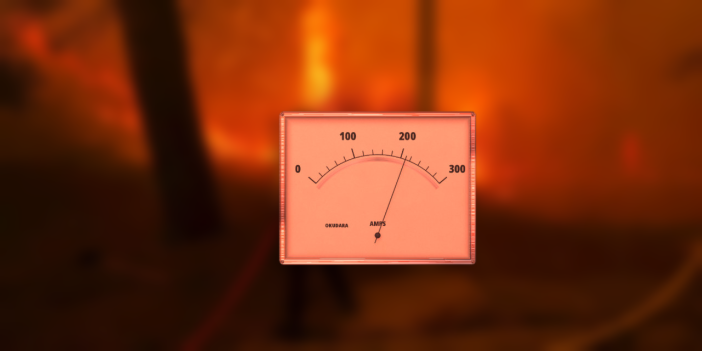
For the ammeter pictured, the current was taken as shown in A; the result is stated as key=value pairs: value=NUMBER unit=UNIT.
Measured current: value=210 unit=A
